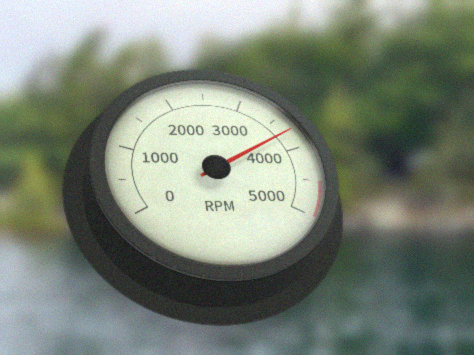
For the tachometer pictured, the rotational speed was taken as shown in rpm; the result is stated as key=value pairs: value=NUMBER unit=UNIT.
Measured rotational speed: value=3750 unit=rpm
